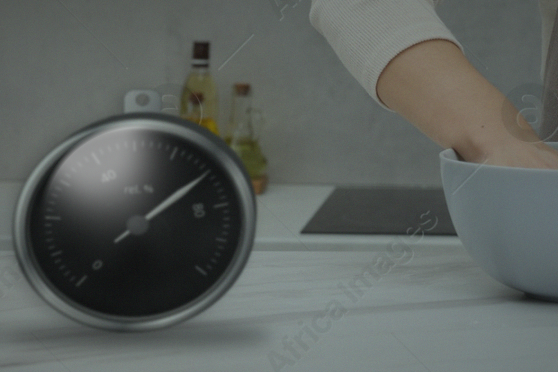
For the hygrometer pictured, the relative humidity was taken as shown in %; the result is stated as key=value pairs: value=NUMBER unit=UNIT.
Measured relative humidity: value=70 unit=%
